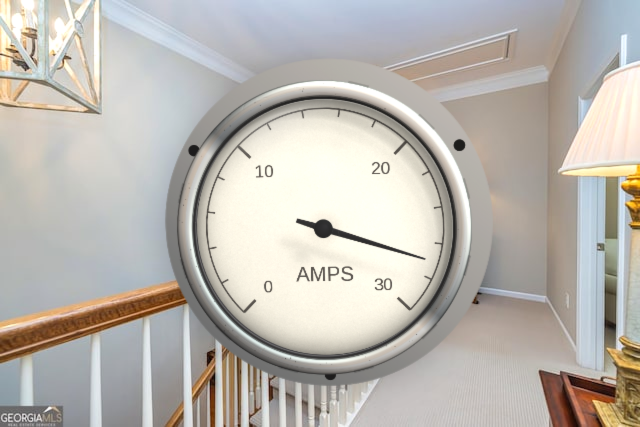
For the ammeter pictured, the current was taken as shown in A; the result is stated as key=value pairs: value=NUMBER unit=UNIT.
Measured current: value=27 unit=A
